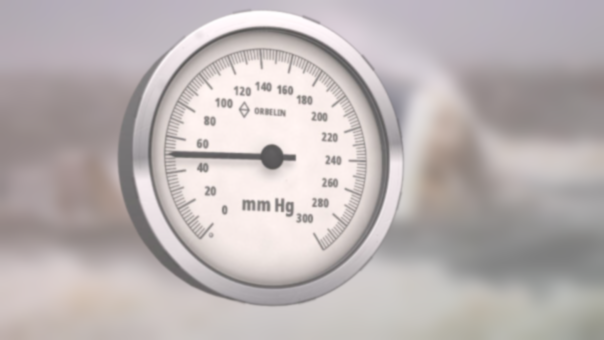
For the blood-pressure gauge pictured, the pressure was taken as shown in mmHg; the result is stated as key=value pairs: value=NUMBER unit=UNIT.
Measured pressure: value=50 unit=mmHg
